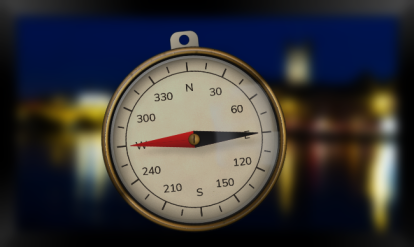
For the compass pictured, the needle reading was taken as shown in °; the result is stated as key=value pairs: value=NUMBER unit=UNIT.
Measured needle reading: value=270 unit=°
